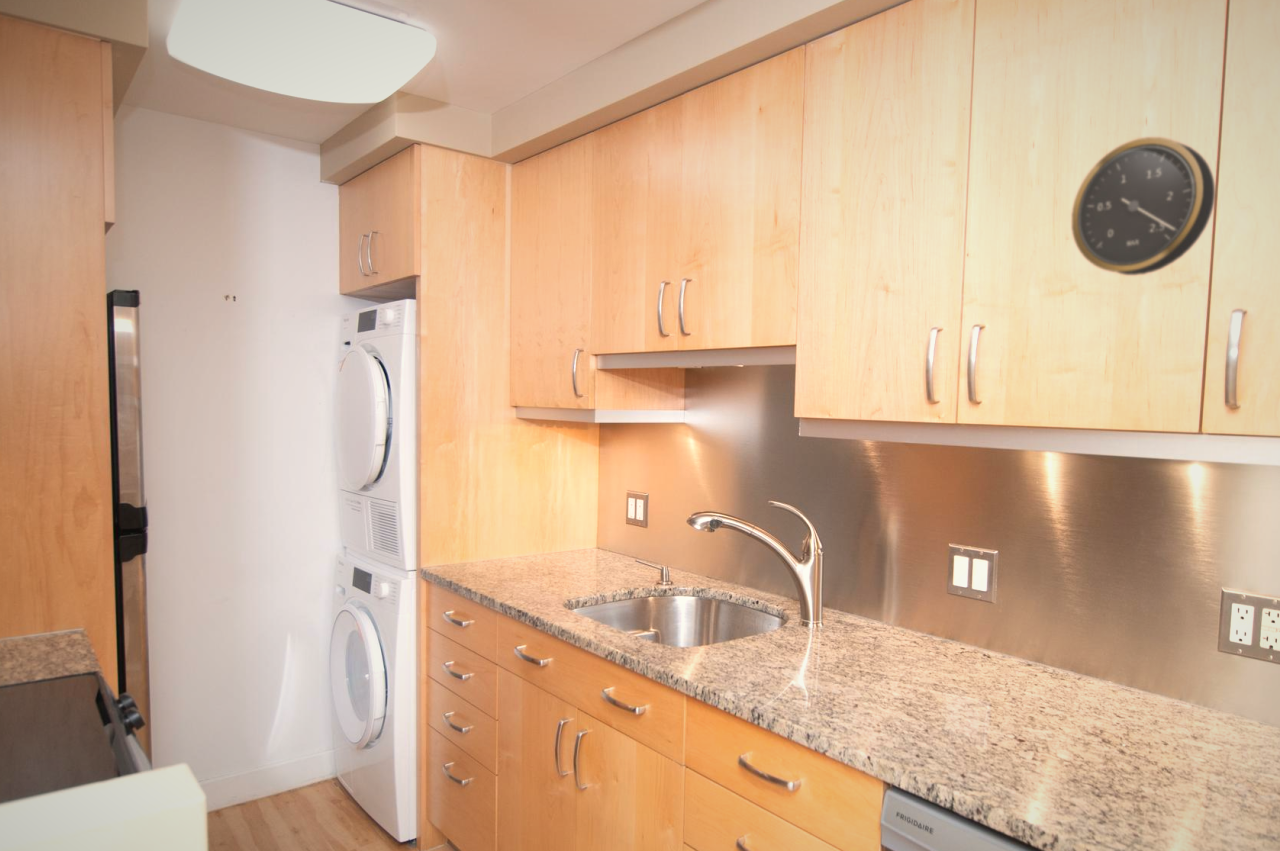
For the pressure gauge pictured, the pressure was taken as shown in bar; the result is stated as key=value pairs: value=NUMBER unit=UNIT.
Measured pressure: value=2.4 unit=bar
